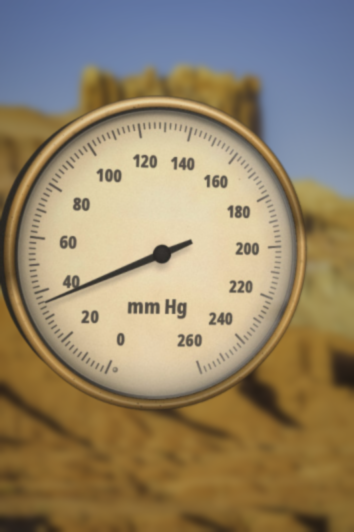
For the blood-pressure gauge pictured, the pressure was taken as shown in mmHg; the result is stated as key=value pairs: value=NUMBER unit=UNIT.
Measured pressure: value=36 unit=mmHg
